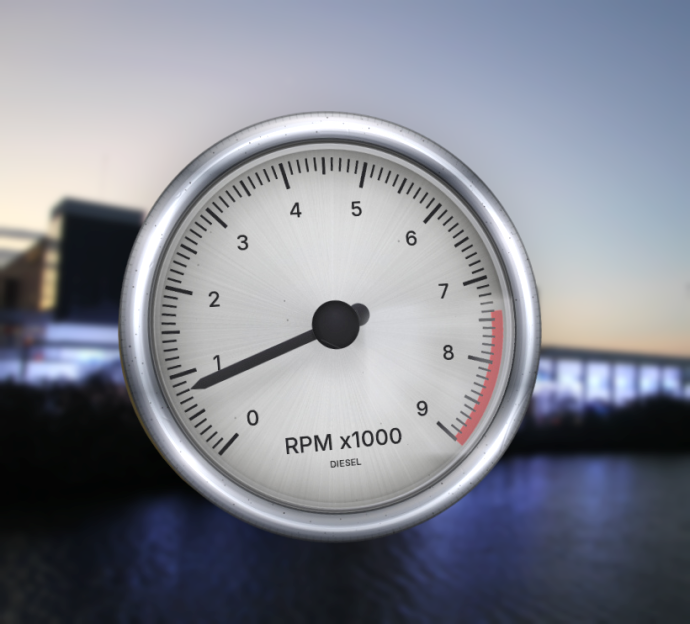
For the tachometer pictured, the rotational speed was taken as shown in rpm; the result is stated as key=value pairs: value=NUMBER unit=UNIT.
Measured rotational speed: value=800 unit=rpm
